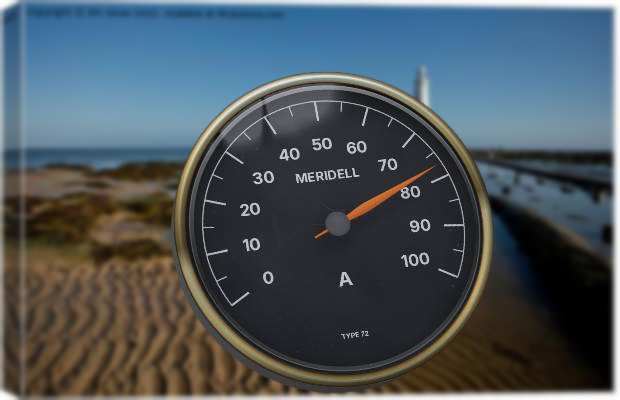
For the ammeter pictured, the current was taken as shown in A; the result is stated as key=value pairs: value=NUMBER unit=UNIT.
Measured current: value=77.5 unit=A
